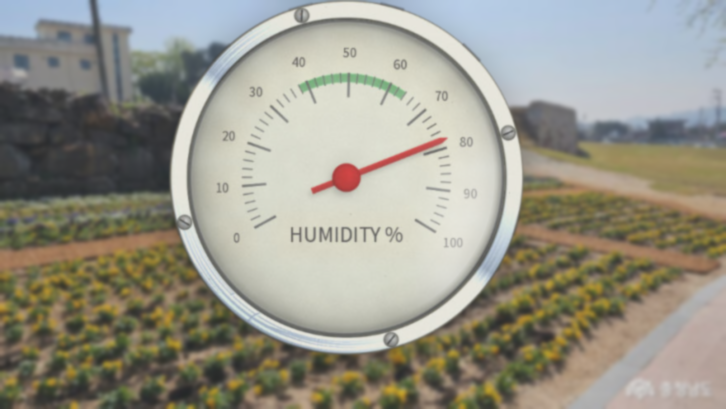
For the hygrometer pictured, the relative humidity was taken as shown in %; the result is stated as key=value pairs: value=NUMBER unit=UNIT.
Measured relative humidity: value=78 unit=%
